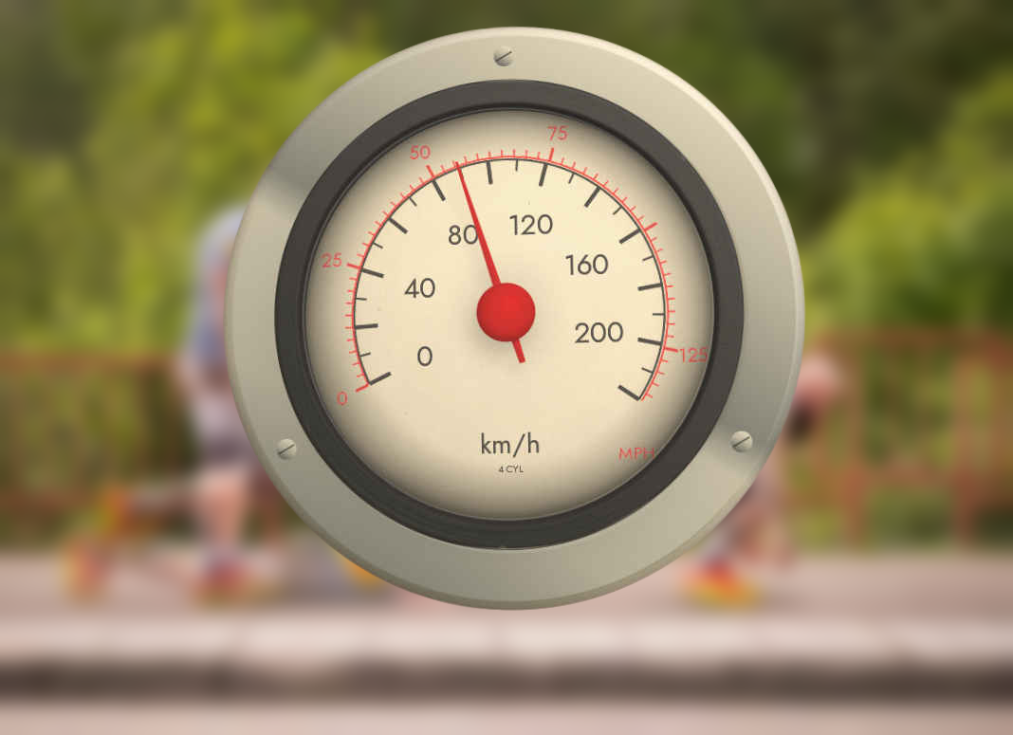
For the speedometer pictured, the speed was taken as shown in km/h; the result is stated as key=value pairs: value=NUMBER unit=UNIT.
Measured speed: value=90 unit=km/h
